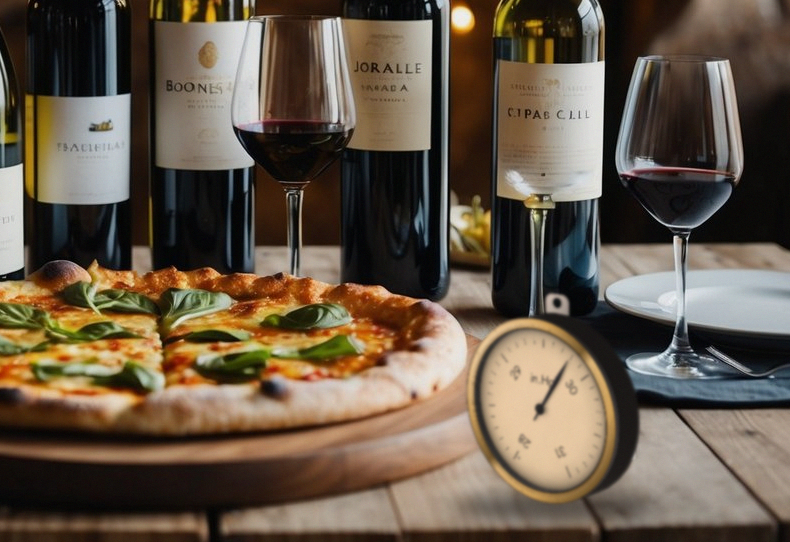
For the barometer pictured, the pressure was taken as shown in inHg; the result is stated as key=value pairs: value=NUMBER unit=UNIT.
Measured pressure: value=29.8 unit=inHg
